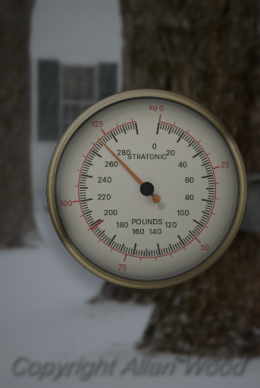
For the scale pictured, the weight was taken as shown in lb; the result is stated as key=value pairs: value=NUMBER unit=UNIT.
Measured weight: value=270 unit=lb
